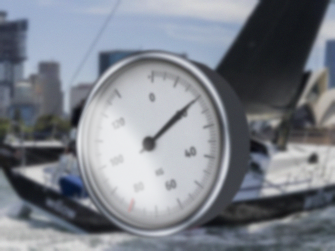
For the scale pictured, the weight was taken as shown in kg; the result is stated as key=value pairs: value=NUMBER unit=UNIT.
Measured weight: value=20 unit=kg
